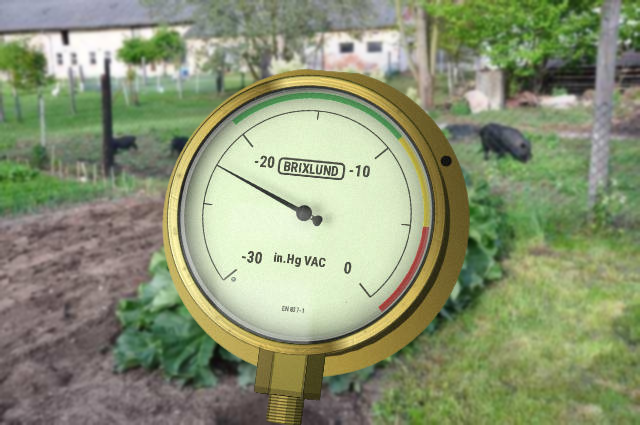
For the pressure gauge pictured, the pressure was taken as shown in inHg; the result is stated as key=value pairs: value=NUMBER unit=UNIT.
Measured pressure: value=-22.5 unit=inHg
